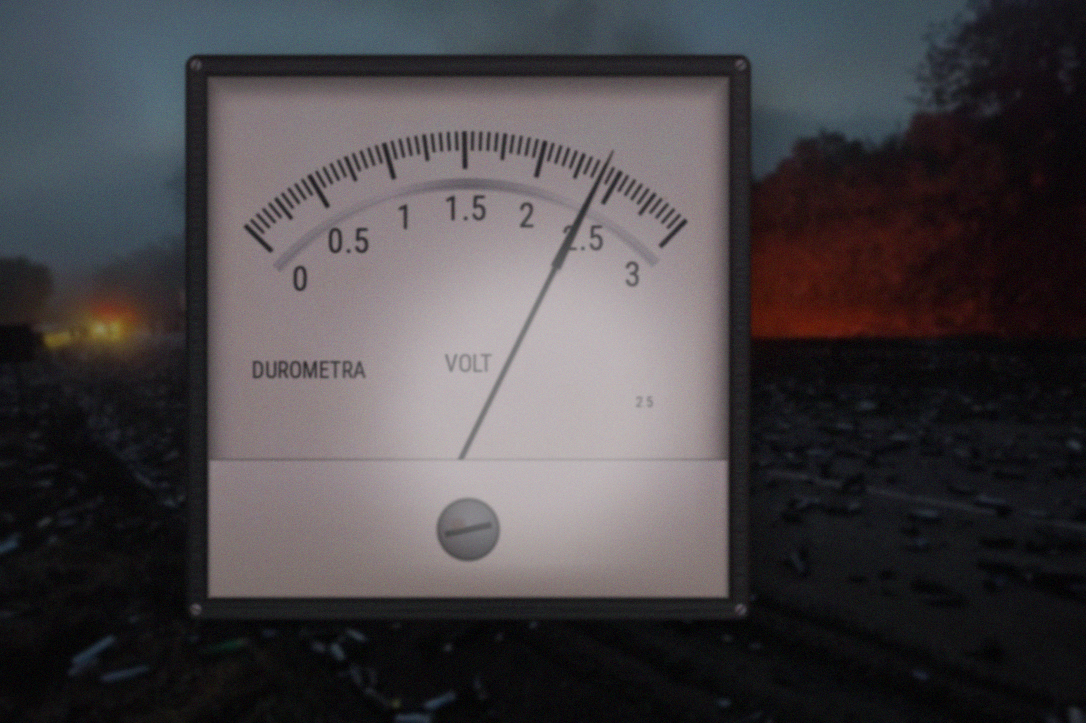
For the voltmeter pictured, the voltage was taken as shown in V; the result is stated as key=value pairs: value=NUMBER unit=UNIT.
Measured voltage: value=2.4 unit=V
